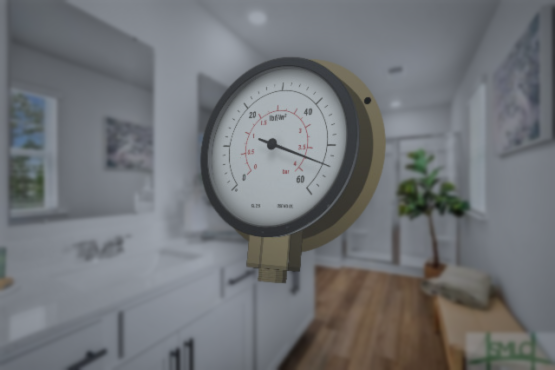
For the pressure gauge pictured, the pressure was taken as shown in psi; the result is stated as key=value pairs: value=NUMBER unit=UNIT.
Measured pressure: value=54 unit=psi
